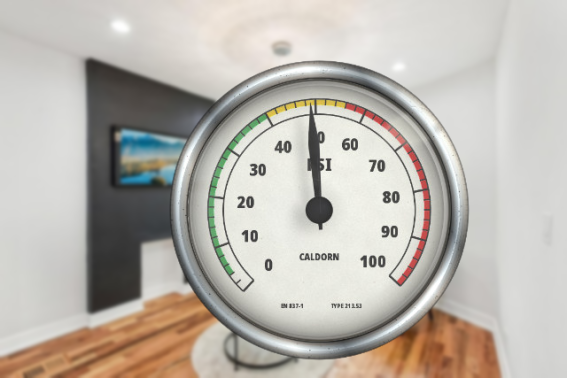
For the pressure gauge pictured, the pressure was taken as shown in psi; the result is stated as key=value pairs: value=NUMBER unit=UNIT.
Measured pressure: value=49 unit=psi
